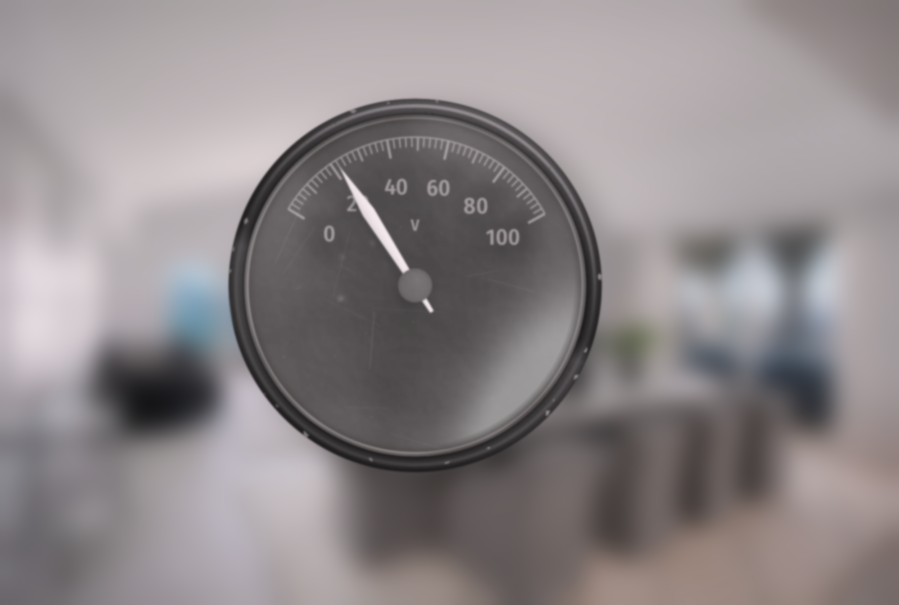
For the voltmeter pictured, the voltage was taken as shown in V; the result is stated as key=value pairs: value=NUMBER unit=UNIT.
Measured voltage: value=22 unit=V
